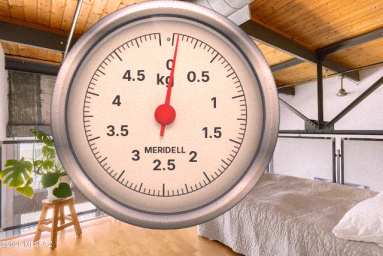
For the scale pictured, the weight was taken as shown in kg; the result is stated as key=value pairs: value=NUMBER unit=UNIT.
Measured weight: value=0.05 unit=kg
